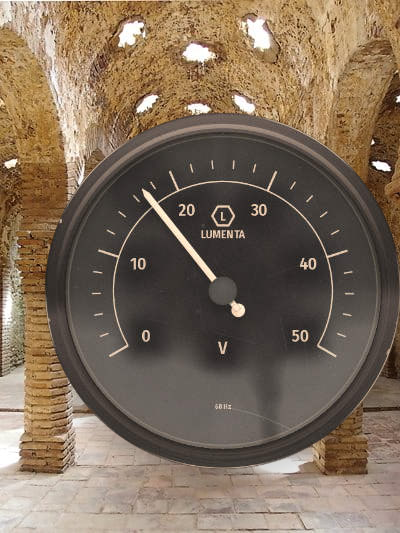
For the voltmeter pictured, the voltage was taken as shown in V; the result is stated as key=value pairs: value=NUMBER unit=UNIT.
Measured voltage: value=17 unit=V
